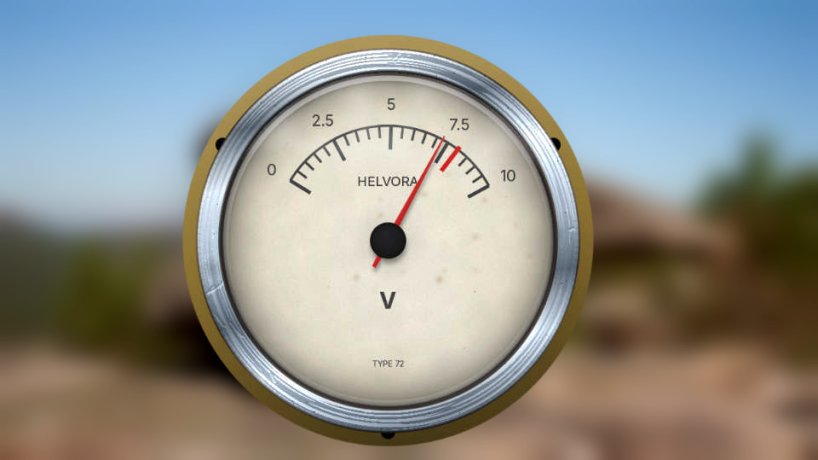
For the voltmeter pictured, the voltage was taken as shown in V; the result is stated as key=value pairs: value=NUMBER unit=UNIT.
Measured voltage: value=7.25 unit=V
